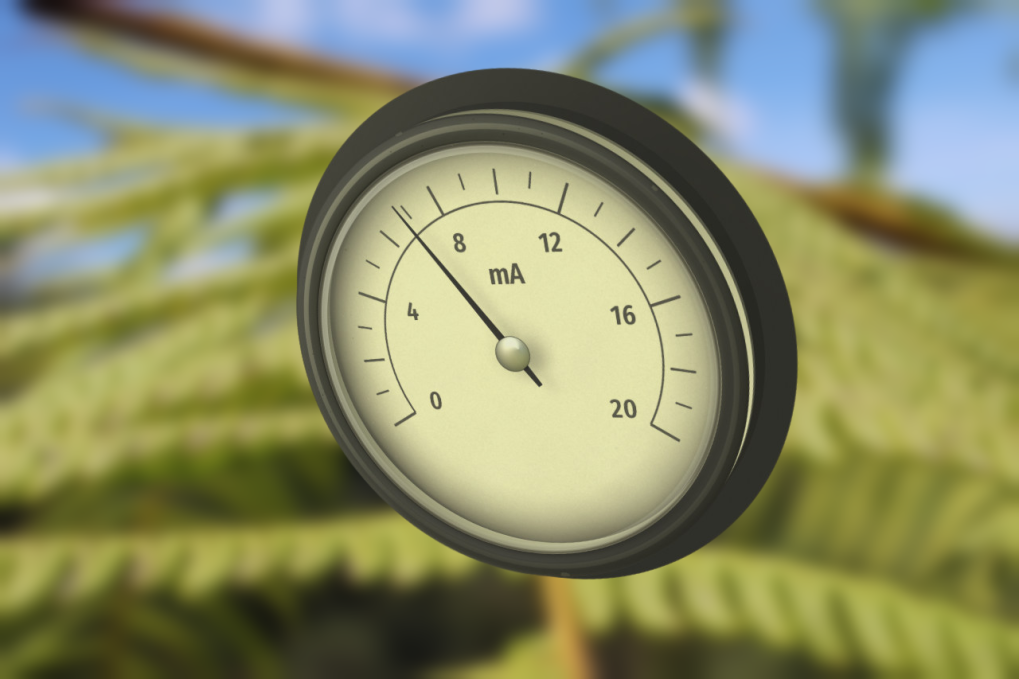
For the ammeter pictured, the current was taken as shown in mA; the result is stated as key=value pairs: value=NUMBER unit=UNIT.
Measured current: value=7 unit=mA
